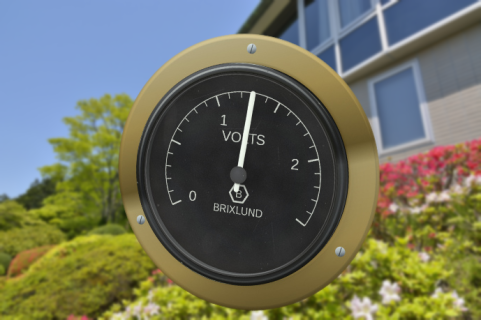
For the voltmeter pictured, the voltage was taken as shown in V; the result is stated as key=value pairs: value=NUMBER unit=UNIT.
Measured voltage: value=1.3 unit=V
